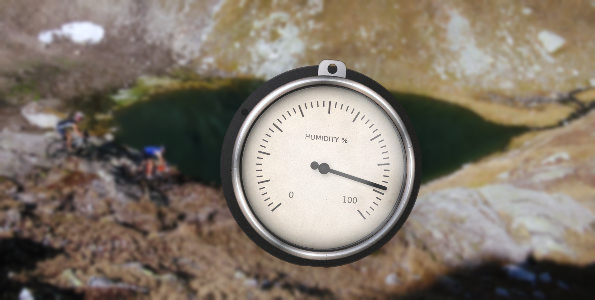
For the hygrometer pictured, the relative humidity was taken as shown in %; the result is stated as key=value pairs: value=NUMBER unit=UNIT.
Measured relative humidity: value=88 unit=%
